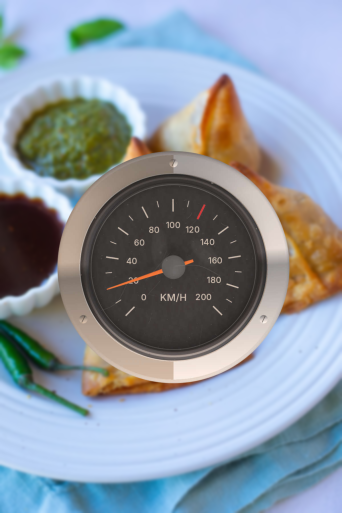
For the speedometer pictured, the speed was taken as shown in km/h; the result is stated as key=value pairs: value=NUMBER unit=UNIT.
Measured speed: value=20 unit=km/h
